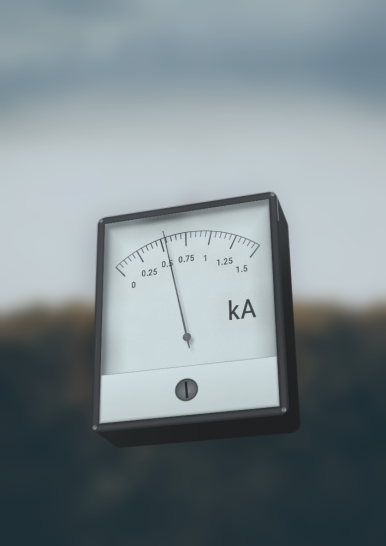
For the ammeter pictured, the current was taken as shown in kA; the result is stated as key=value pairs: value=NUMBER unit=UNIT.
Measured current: value=0.55 unit=kA
